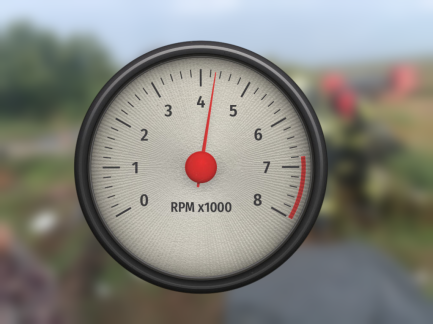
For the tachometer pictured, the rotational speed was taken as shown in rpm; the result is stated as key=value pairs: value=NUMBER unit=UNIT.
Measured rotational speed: value=4300 unit=rpm
